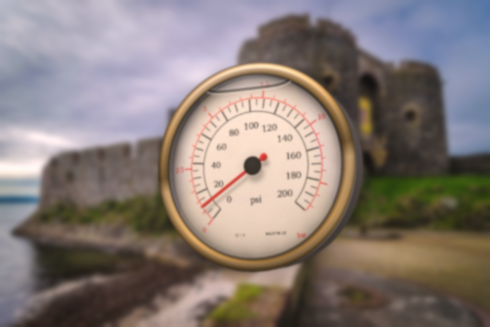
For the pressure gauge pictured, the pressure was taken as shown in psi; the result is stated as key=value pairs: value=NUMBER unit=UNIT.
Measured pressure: value=10 unit=psi
